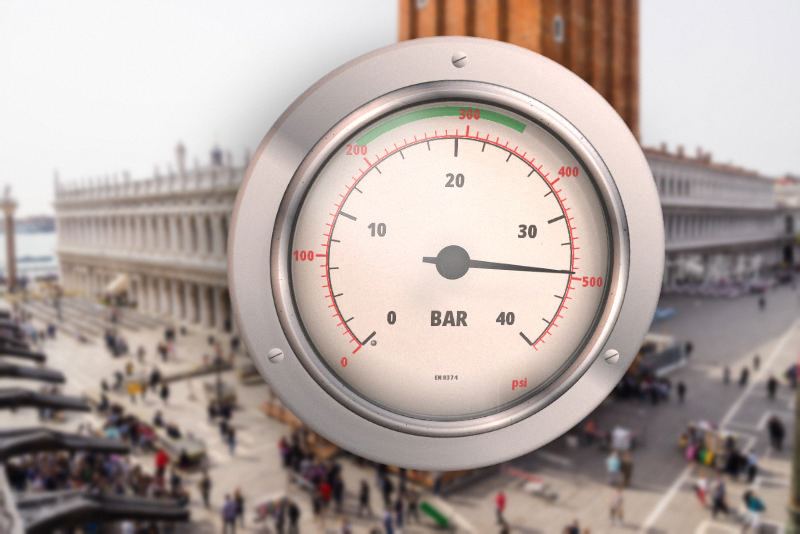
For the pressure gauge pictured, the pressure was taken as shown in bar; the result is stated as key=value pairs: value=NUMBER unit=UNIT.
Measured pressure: value=34 unit=bar
